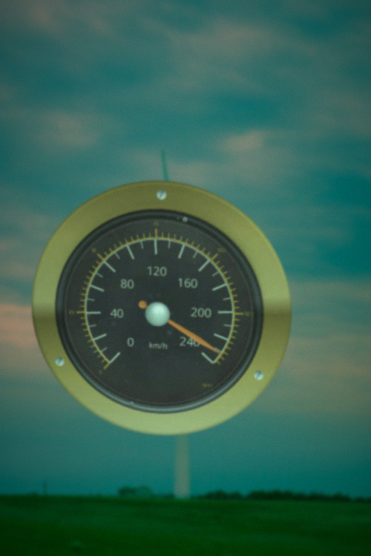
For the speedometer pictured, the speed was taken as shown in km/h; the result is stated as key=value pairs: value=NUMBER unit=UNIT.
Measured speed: value=230 unit=km/h
